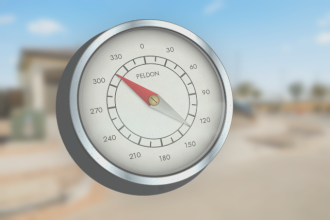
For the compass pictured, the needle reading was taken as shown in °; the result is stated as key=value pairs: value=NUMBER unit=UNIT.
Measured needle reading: value=315 unit=°
